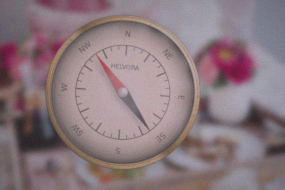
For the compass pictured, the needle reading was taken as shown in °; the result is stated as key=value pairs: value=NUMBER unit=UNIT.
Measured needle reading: value=320 unit=°
